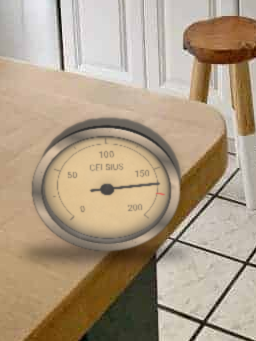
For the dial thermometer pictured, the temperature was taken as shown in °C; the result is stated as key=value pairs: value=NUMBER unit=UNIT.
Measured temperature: value=162.5 unit=°C
